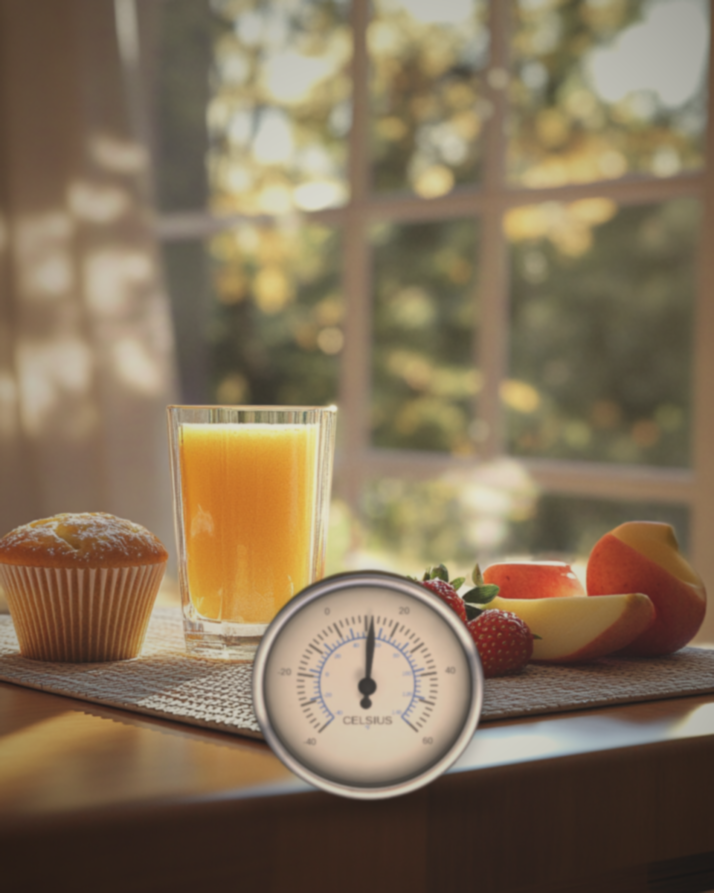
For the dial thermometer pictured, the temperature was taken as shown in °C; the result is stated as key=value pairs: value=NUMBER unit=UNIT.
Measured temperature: value=12 unit=°C
